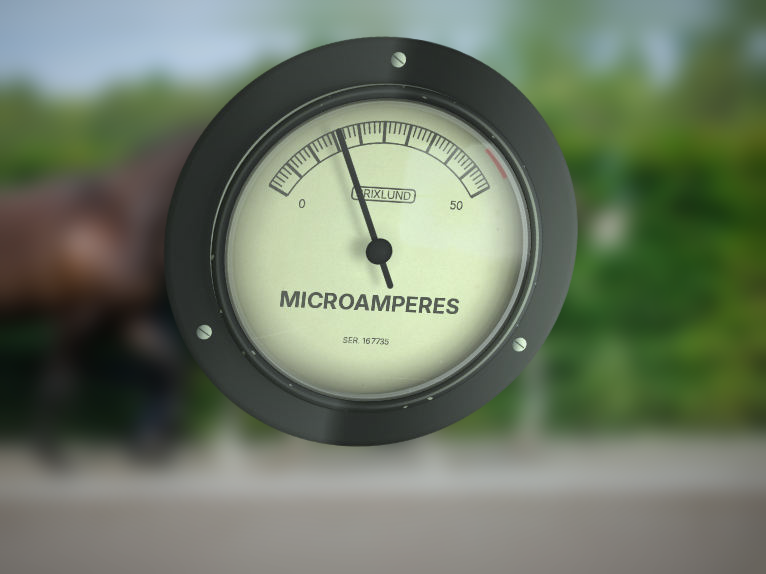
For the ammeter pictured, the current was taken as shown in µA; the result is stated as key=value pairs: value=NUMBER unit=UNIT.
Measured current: value=16 unit=µA
